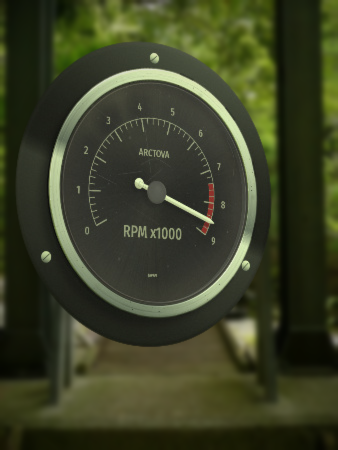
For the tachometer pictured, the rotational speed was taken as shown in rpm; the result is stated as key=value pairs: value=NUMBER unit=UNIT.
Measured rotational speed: value=8600 unit=rpm
